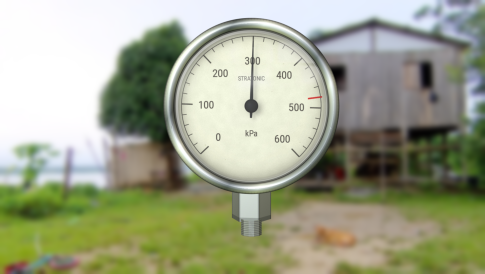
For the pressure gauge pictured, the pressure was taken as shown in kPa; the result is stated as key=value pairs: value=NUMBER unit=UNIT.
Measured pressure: value=300 unit=kPa
